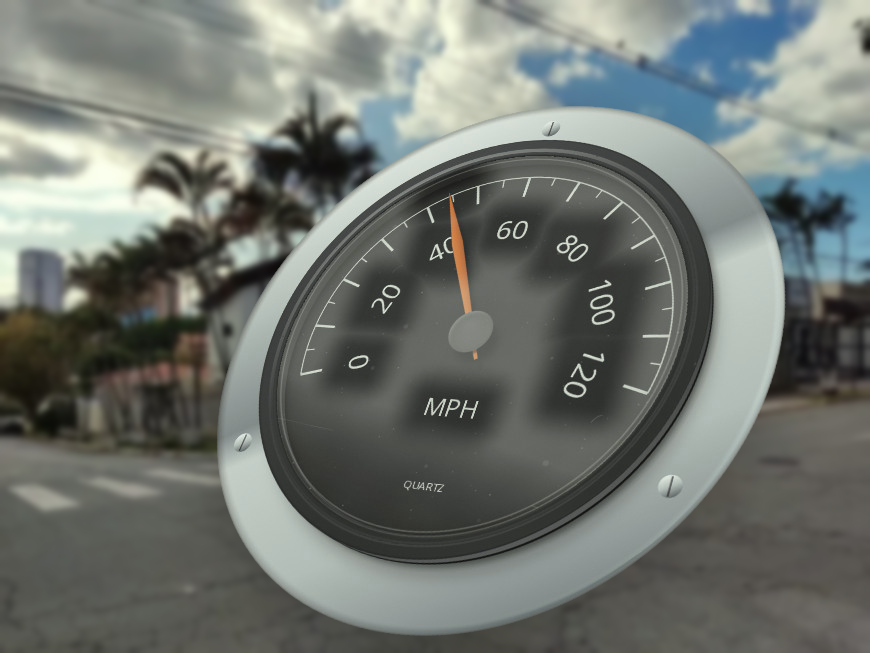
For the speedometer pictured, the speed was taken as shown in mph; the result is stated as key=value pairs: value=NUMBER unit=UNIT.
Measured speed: value=45 unit=mph
